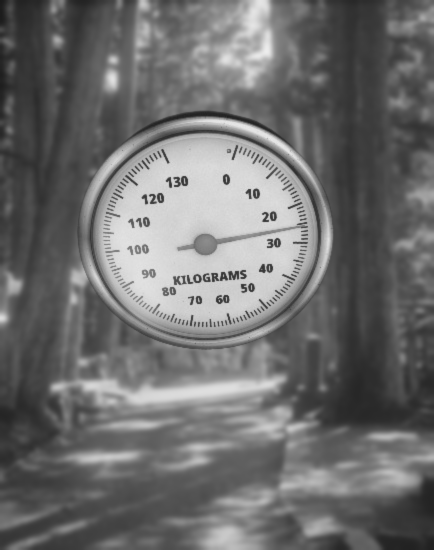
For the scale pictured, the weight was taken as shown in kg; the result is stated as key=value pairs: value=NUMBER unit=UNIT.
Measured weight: value=25 unit=kg
